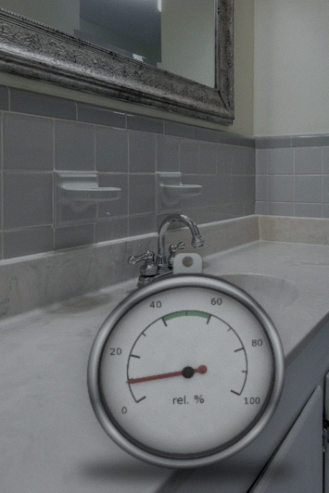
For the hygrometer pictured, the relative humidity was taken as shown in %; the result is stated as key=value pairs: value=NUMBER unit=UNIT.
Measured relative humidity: value=10 unit=%
